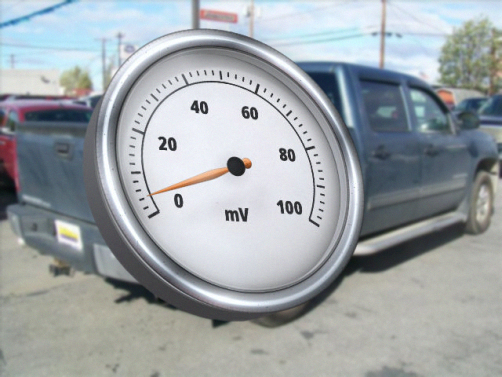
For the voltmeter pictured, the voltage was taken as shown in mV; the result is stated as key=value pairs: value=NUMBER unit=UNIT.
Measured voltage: value=4 unit=mV
